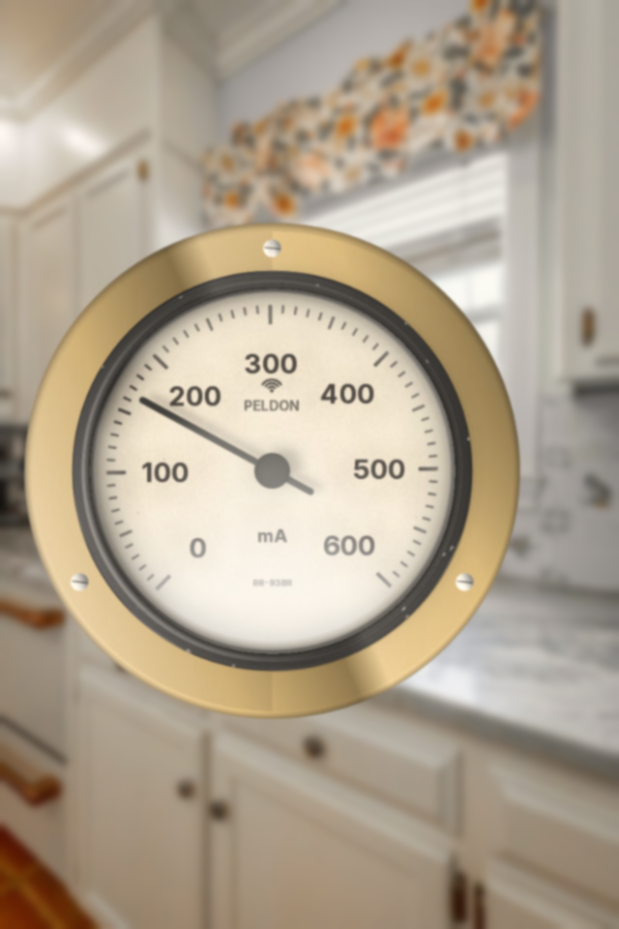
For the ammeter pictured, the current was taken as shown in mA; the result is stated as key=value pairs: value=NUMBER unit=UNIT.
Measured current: value=165 unit=mA
